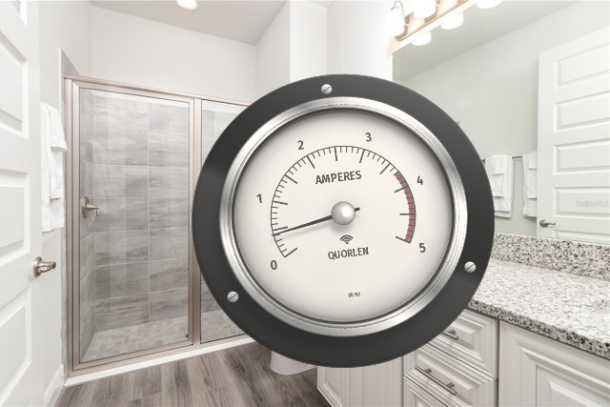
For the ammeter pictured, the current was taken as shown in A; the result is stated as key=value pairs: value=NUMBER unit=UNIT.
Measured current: value=0.4 unit=A
